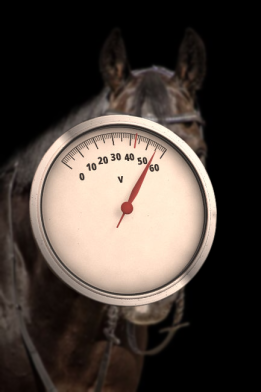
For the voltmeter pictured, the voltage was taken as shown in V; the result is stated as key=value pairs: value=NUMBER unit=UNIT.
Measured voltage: value=55 unit=V
